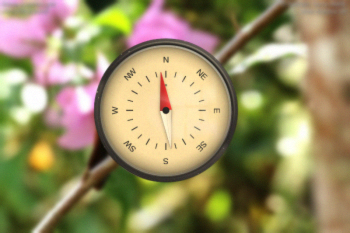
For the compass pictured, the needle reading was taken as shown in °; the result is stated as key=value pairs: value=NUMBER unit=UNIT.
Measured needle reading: value=352.5 unit=°
